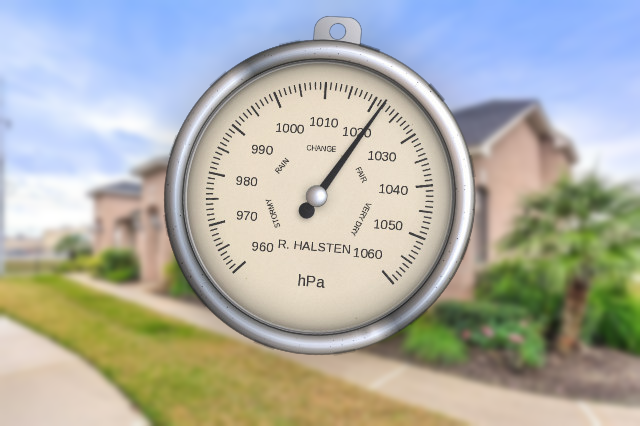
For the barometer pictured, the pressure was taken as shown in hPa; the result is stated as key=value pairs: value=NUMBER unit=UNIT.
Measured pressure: value=1022 unit=hPa
